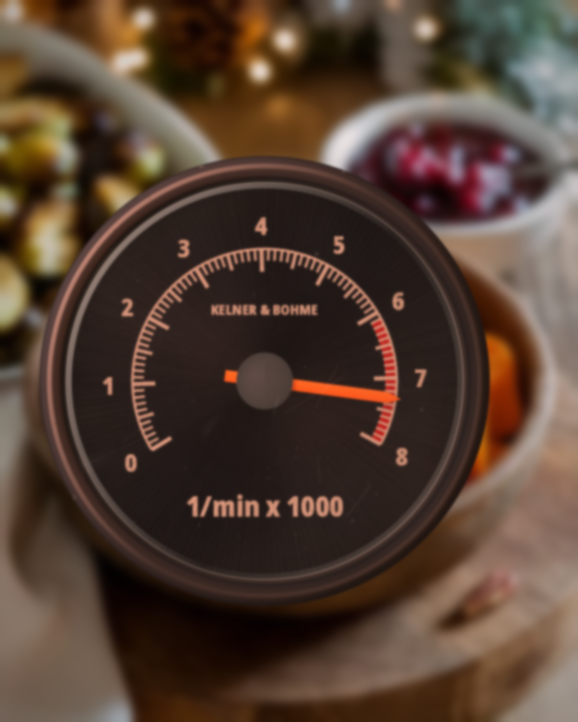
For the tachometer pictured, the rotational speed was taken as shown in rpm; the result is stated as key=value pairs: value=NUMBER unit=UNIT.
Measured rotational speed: value=7300 unit=rpm
